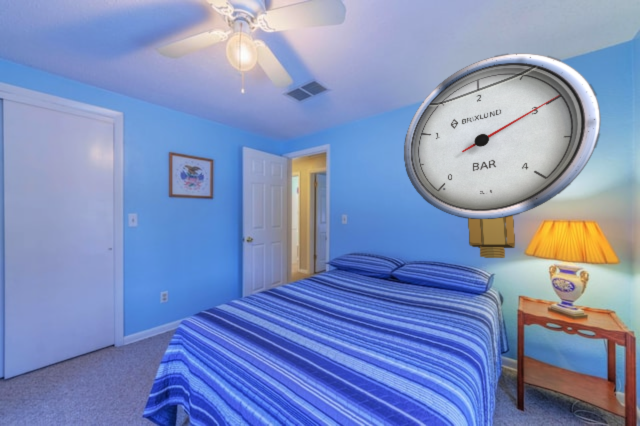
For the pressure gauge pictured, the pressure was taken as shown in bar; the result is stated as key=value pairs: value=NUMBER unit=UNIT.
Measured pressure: value=3 unit=bar
